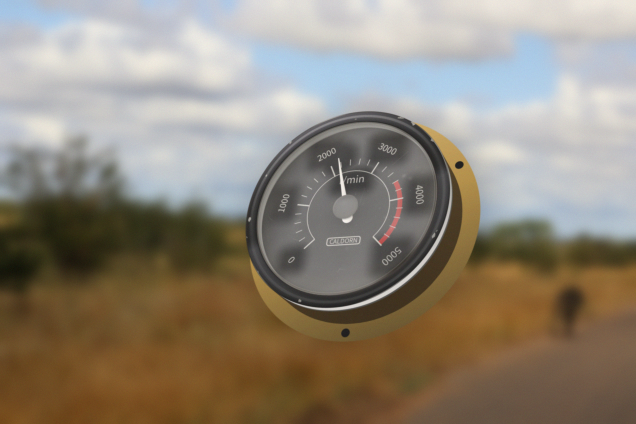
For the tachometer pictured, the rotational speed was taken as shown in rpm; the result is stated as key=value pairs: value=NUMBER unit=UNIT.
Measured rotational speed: value=2200 unit=rpm
